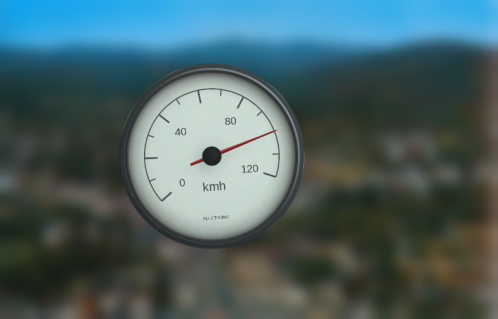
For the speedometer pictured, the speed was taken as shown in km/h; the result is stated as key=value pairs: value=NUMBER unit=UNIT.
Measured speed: value=100 unit=km/h
